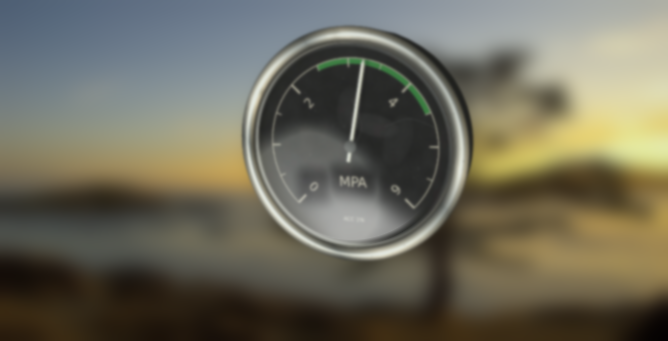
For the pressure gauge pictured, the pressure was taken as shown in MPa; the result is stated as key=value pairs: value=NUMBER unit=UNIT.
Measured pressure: value=3.25 unit=MPa
